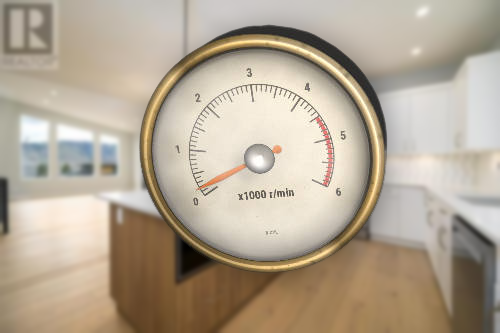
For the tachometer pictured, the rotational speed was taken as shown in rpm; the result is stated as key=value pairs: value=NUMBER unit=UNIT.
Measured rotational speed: value=200 unit=rpm
